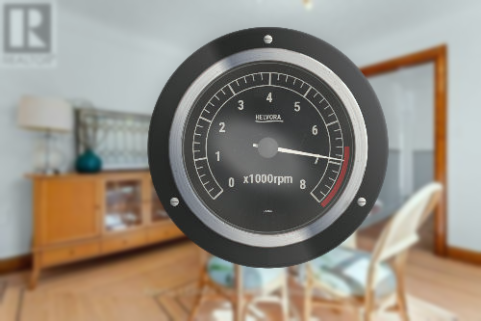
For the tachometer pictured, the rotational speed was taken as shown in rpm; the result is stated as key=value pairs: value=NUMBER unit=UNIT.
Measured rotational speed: value=6900 unit=rpm
